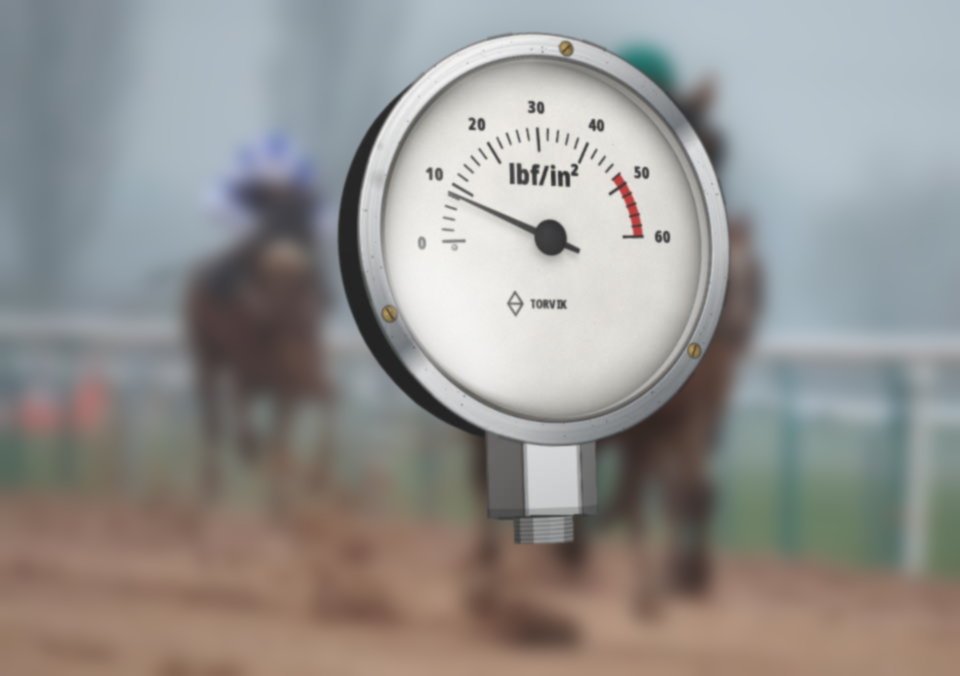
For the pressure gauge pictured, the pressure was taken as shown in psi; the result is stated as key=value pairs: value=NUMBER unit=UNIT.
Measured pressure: value=8 unit=psi
